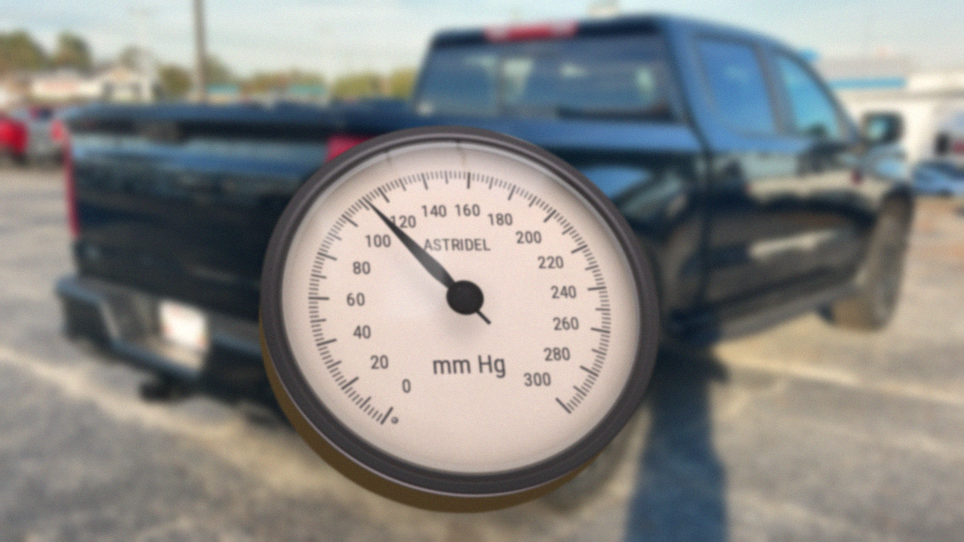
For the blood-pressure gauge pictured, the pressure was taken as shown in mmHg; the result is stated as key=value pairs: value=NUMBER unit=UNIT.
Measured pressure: value=110 unit=mmHg
